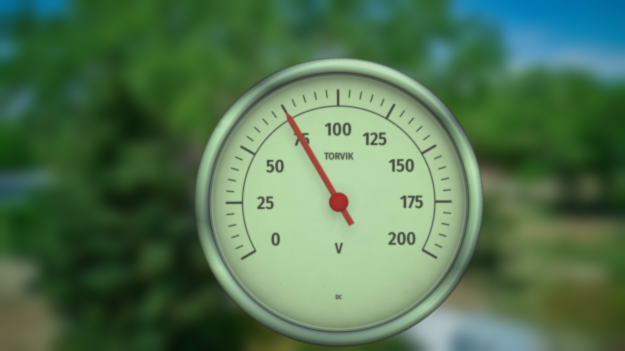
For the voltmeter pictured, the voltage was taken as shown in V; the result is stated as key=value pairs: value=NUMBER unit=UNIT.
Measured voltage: value=75 unit=V
